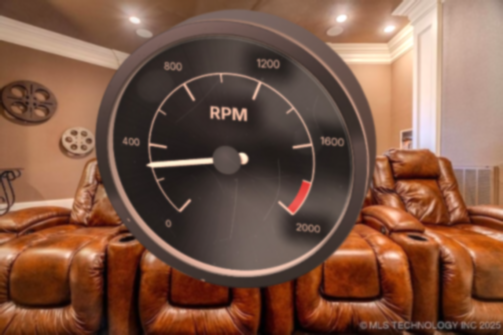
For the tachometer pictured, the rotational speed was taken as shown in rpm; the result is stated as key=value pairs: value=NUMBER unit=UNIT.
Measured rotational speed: value=300 unit=rpm
